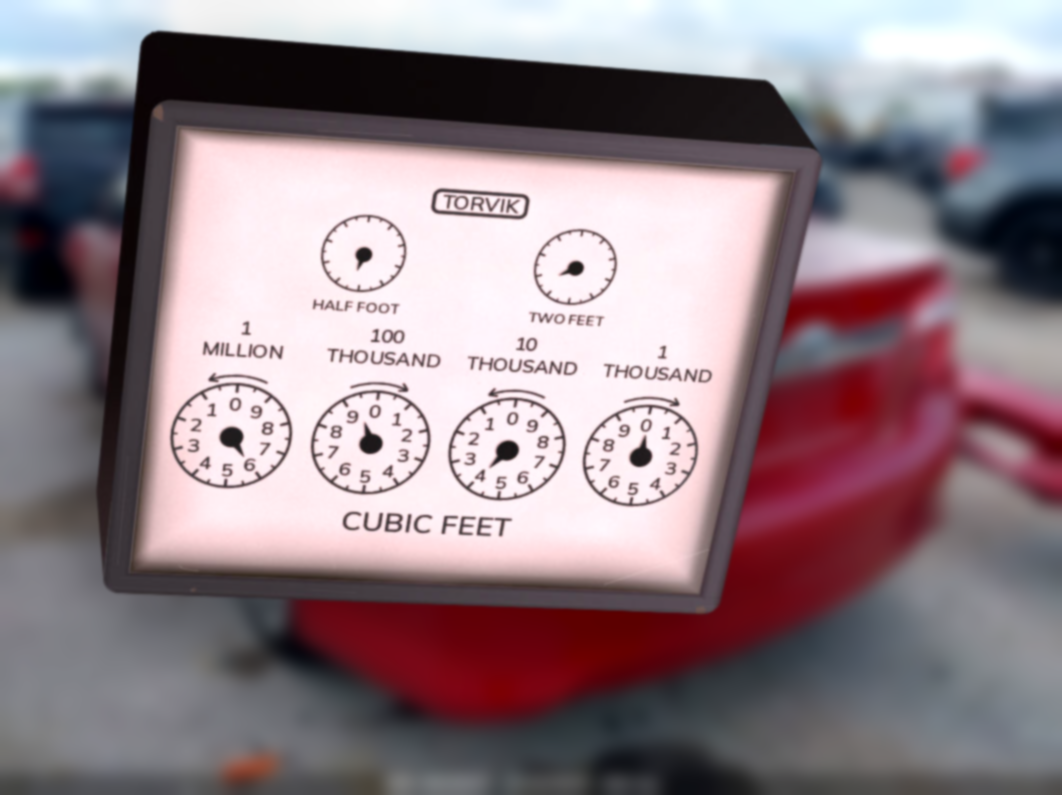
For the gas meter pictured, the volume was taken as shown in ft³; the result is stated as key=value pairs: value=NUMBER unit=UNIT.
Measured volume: value=594000 unit=ft³
